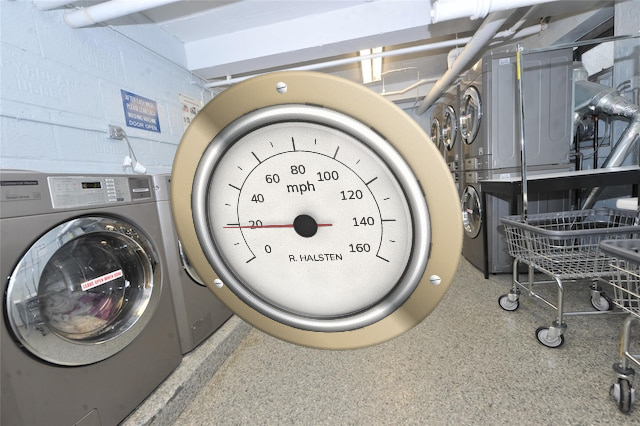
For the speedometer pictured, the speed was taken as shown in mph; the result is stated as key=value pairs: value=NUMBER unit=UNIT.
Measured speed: value=20 unit=mph
